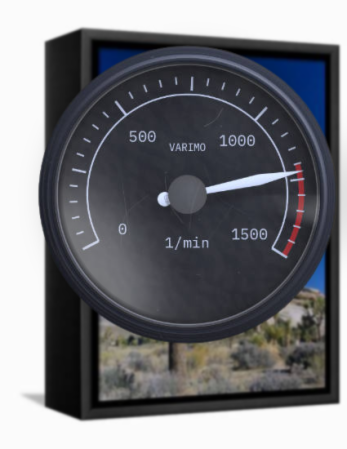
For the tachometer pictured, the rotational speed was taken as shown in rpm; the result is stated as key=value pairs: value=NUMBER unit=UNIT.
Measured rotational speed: value=1225 unit=rpm
